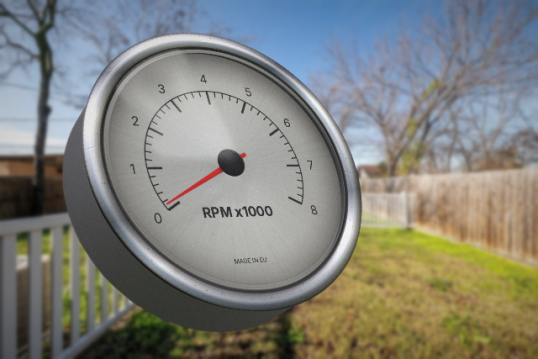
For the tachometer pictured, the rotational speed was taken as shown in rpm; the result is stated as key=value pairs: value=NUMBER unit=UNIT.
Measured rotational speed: value=100 unit=rpm
